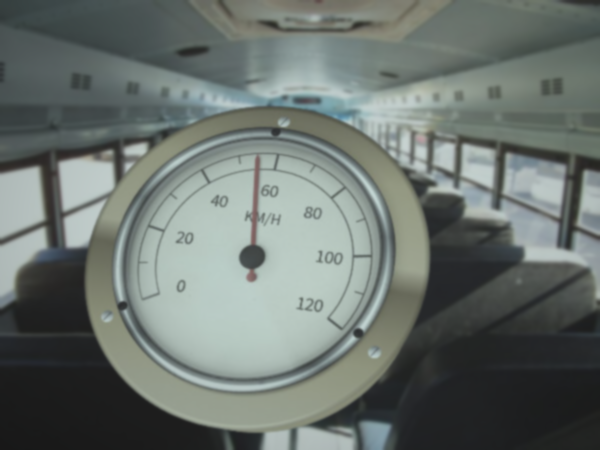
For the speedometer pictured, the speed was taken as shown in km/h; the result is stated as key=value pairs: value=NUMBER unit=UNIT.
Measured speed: value=55 unit=km/h
